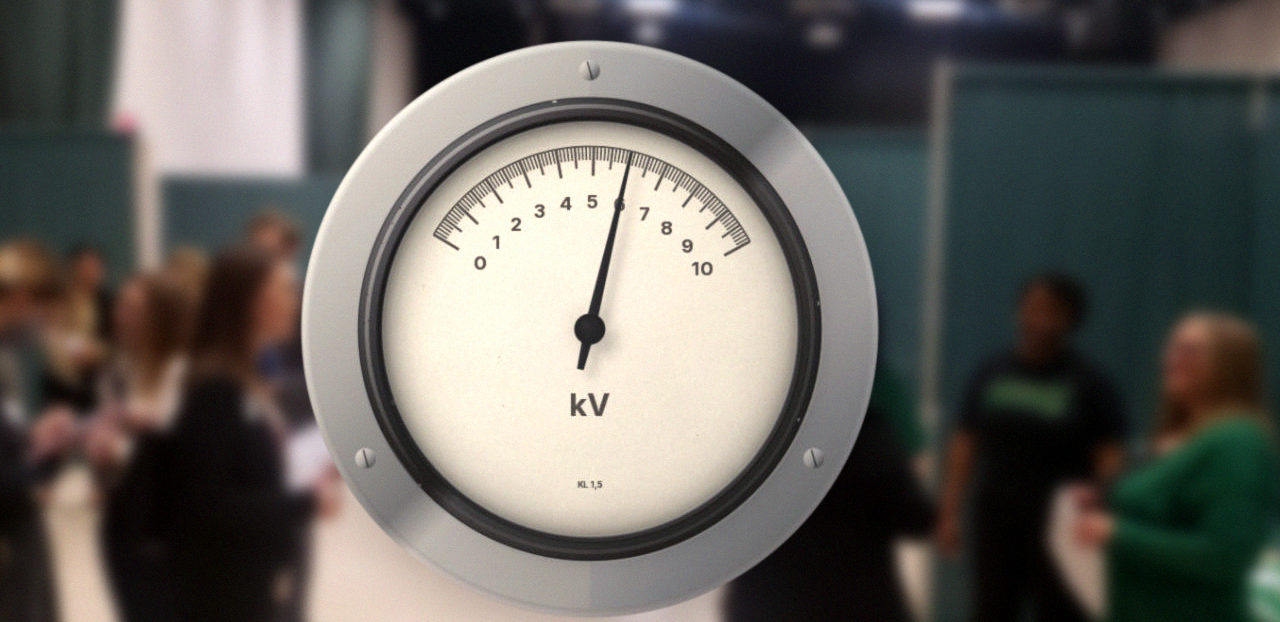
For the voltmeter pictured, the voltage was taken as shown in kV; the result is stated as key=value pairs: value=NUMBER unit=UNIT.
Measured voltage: value=6 unit=kV
